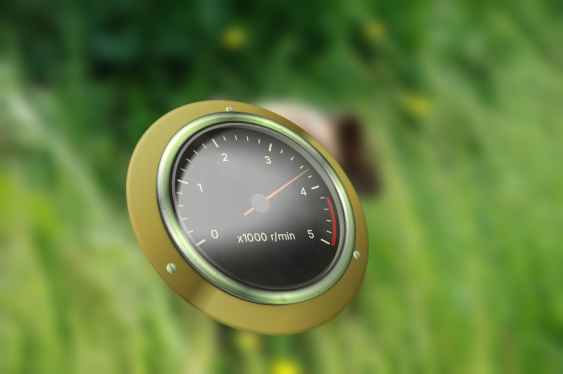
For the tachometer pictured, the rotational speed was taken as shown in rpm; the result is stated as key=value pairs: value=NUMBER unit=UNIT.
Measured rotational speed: value=3700 unit=rpm
